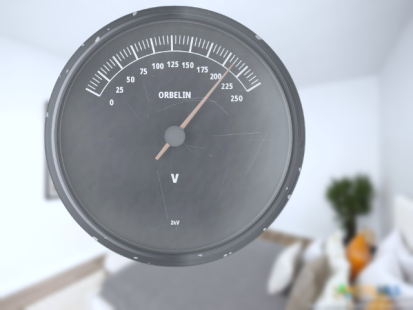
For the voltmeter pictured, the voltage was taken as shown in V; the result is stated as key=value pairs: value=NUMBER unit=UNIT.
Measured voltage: value=210 unit=V
